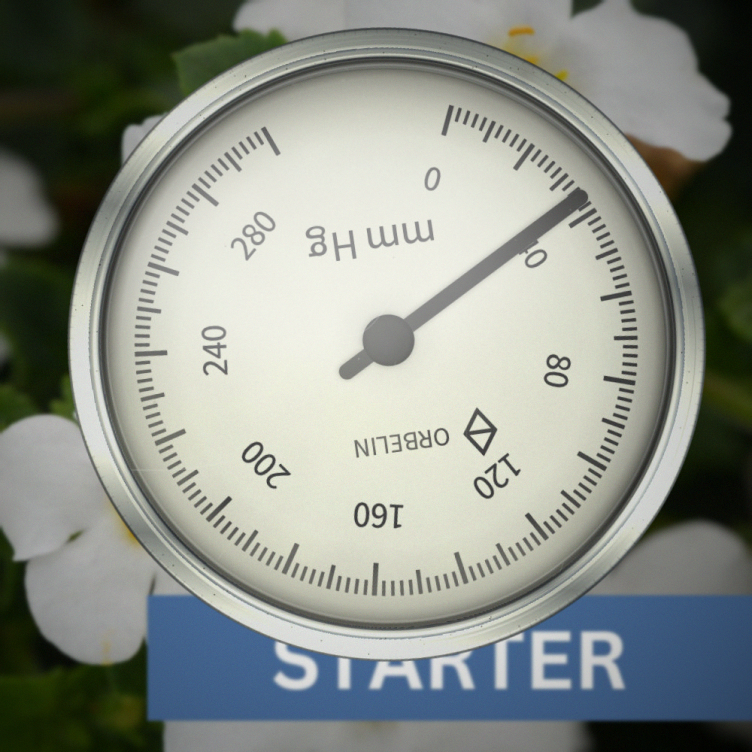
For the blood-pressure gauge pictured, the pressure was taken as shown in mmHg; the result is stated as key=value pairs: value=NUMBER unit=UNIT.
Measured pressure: value=36 unit=mmHg
